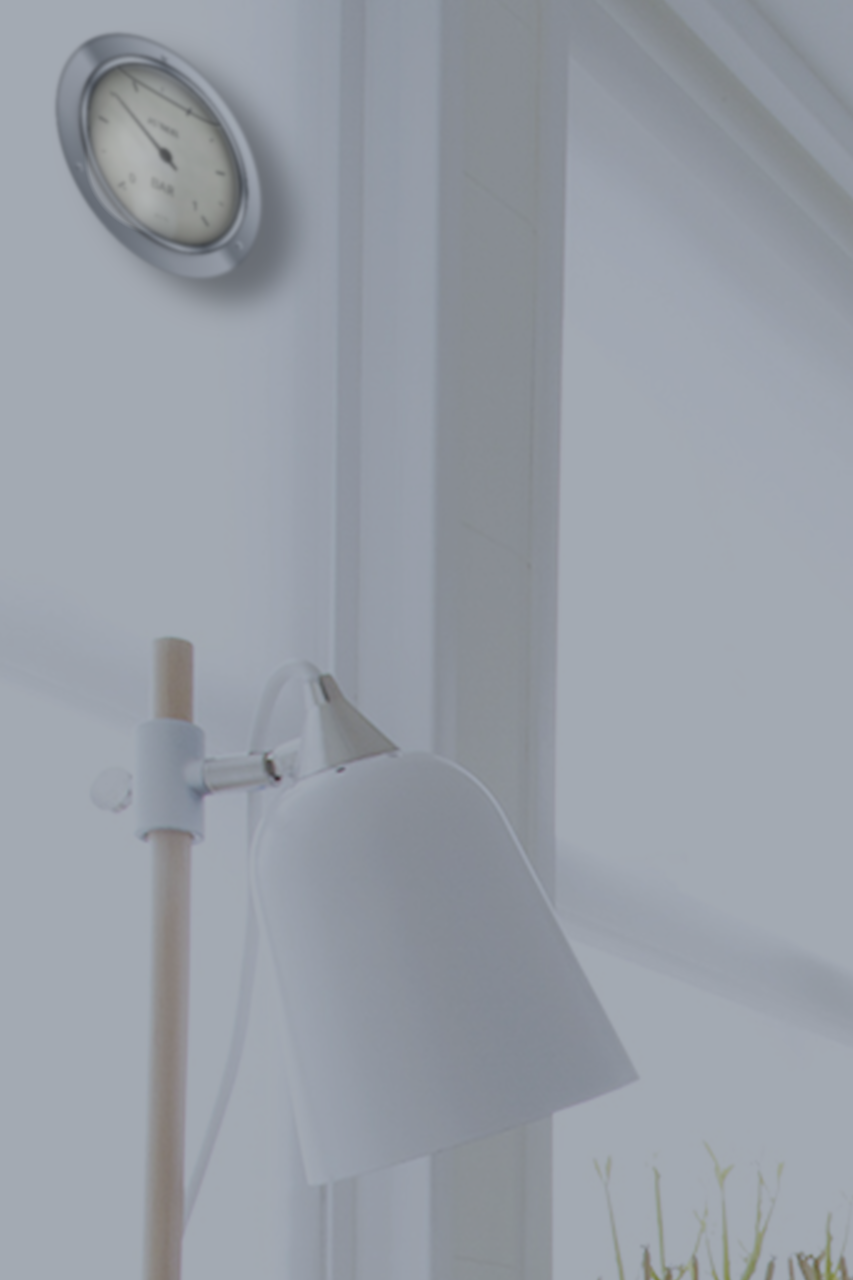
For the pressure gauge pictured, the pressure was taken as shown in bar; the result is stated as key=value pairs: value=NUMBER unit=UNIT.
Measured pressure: value=0.3 unit=bar
